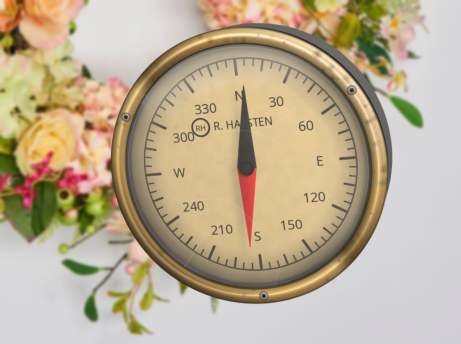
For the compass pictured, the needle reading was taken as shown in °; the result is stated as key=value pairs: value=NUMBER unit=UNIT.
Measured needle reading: value=185 unit=°
